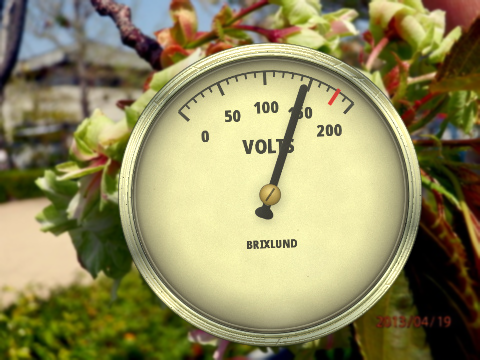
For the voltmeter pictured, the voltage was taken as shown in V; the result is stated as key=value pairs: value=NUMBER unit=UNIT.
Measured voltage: value=145 unit=V
